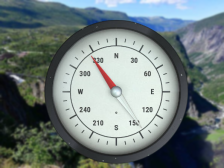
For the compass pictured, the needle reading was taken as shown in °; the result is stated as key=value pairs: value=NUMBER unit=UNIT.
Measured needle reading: value=325 unit=°
